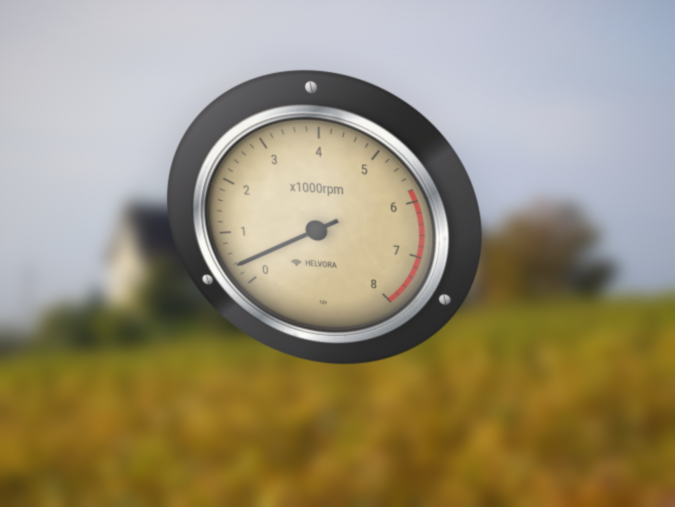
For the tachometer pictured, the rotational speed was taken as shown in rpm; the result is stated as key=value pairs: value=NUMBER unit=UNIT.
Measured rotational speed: value=400 unit=rpm
